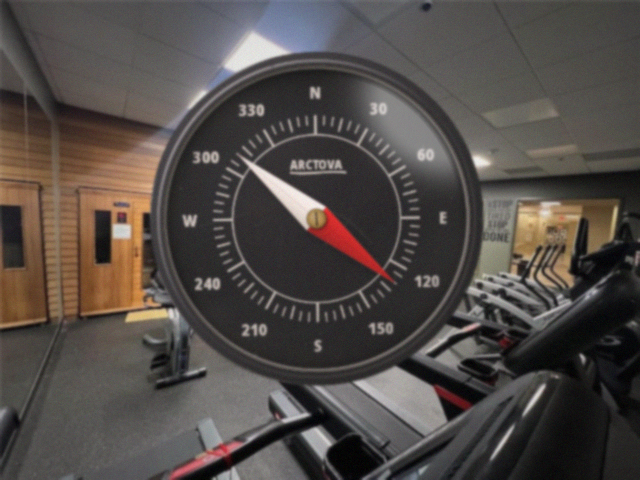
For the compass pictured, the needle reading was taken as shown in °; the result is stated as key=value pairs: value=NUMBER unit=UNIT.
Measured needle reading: value=130 unit=°
